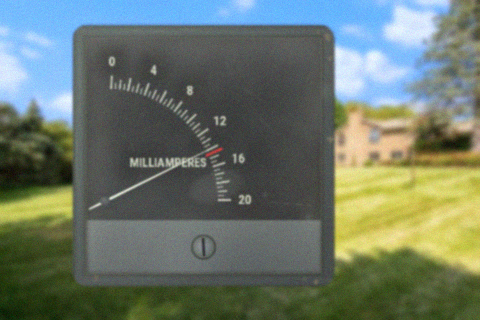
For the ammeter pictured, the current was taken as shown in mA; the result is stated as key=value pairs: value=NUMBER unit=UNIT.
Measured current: value=14 unit=mA
